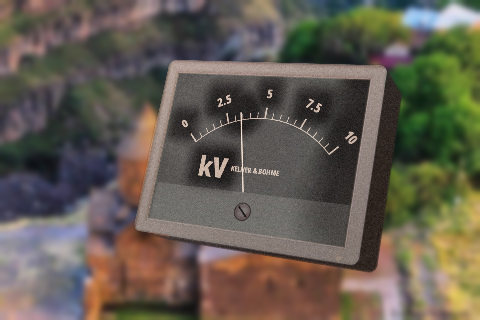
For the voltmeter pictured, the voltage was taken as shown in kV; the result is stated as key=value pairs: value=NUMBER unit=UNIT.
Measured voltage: value=3.5 unit=kV
